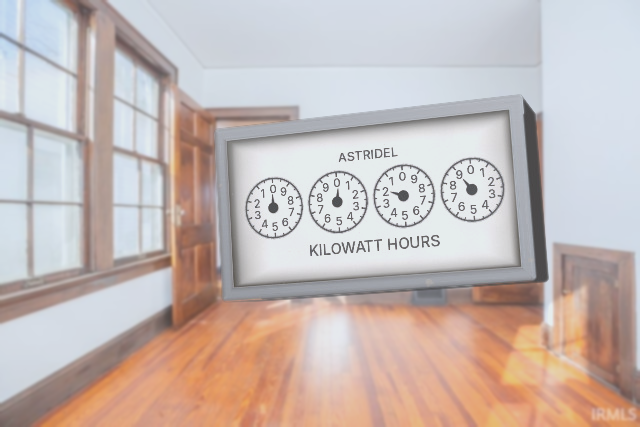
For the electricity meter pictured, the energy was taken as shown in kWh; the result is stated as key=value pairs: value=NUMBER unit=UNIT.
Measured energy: value=19 unit=kWh
